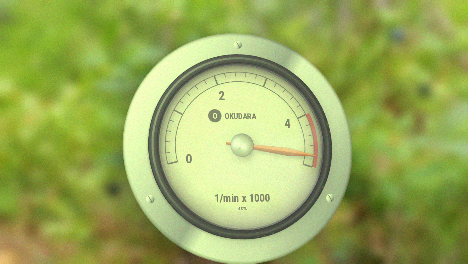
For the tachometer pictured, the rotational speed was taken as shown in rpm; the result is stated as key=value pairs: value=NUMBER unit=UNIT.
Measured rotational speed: value=4800 unit=rpm
